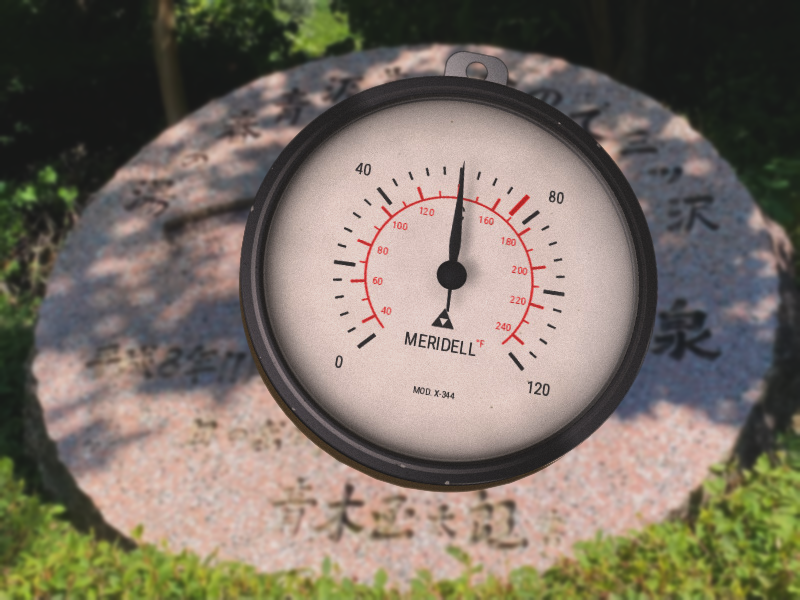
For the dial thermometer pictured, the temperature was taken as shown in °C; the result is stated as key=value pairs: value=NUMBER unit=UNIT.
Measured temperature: value=60 unit=°C
